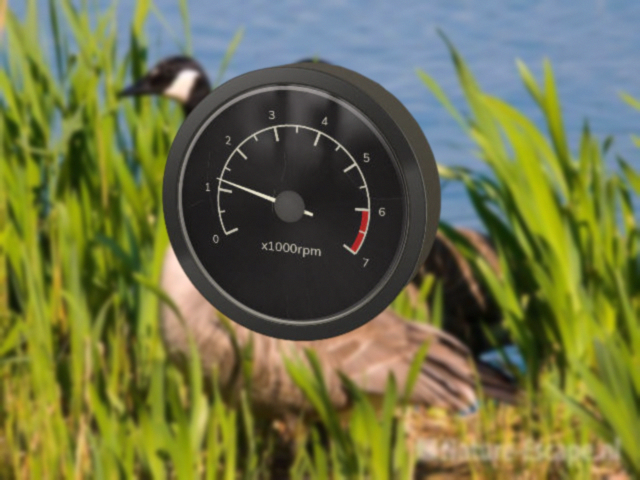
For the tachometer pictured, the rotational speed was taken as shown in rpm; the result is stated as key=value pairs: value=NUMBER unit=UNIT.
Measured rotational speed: value=1250 unit=rpm
